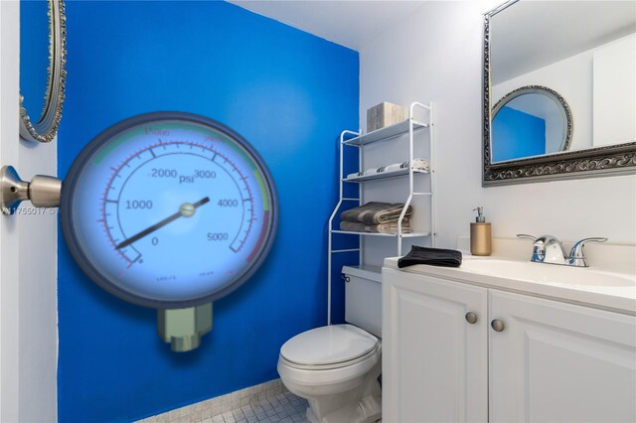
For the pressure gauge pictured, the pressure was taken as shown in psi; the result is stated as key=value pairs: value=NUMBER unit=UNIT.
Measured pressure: value=300 unit=psi
